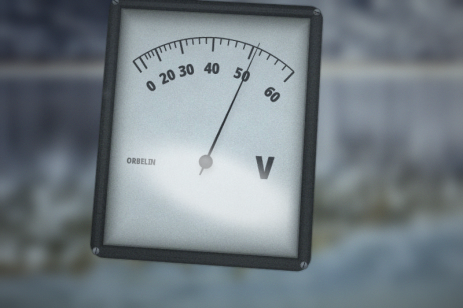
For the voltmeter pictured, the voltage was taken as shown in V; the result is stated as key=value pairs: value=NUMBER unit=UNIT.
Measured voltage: value=51 unit=V
